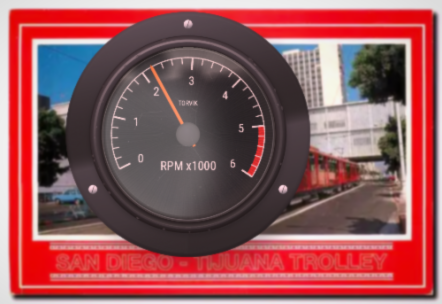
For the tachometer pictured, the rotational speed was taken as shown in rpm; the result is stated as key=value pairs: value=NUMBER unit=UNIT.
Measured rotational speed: value=2200 unit=rpm
